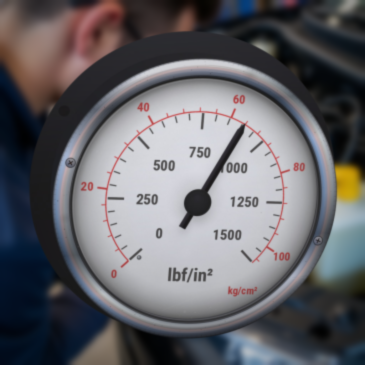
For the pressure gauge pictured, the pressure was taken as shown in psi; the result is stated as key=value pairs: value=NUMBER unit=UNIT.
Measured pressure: value=900 unit=psi
